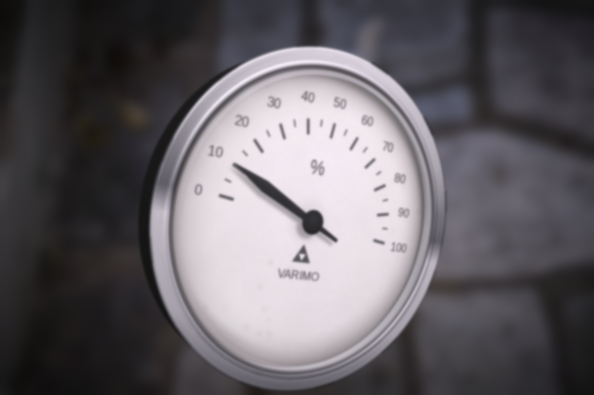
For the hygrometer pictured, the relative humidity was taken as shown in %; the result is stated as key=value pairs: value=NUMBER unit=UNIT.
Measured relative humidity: value=10 unit=%
